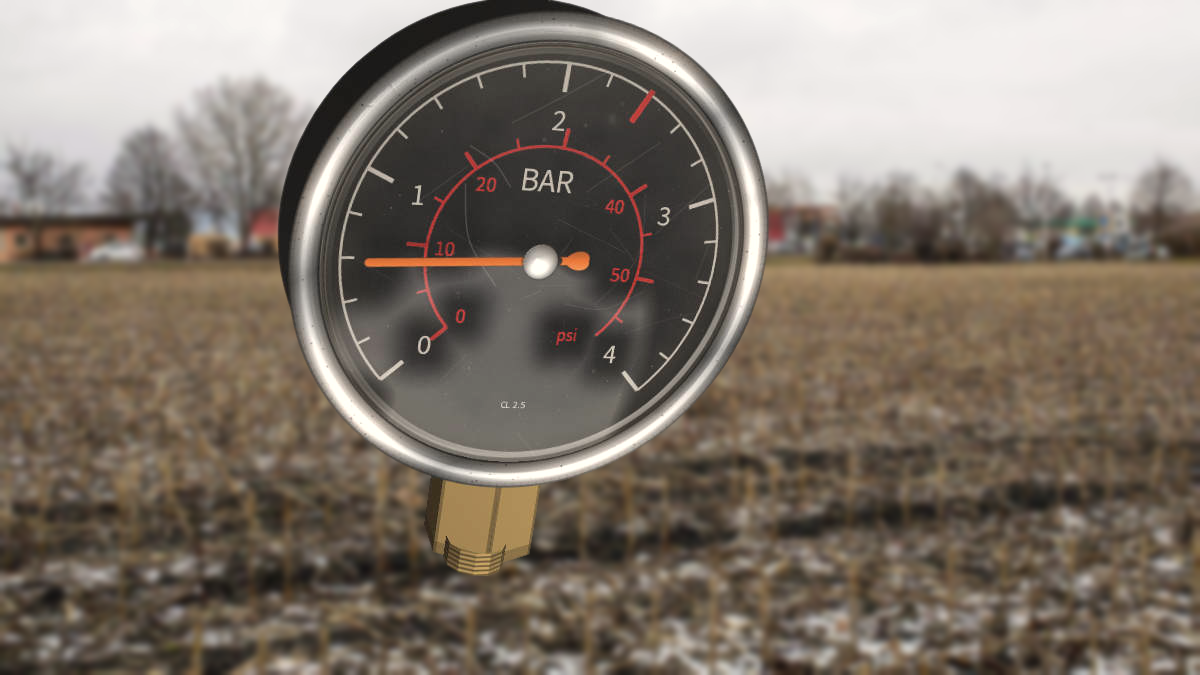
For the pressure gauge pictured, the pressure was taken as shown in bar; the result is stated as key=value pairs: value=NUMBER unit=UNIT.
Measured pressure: value=0.6 unit=bar
